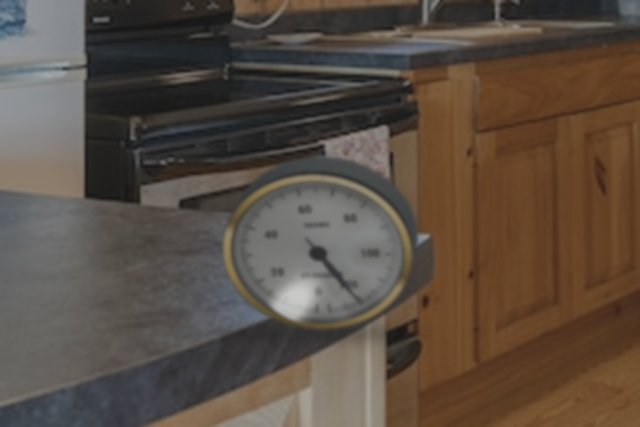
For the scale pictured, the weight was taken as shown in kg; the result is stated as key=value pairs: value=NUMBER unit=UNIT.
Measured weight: value=120 unit=kg
